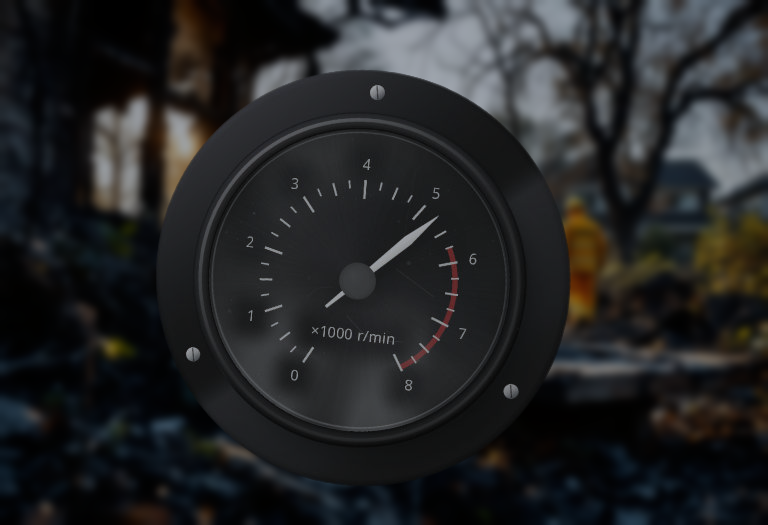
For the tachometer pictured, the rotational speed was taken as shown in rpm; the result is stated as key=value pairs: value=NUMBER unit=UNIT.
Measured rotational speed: value=5250 unit=rpm
